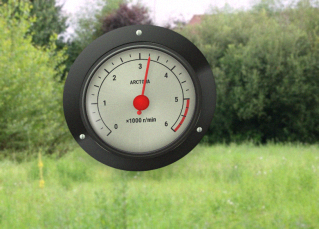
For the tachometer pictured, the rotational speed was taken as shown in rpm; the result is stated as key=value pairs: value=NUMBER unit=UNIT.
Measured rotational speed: value=3250 unit=rpm
